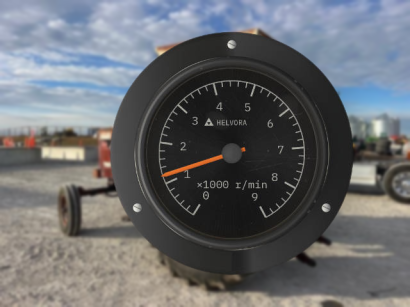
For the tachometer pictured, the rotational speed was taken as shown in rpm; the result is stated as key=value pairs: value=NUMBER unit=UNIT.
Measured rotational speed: value=1200 unit=rpm
